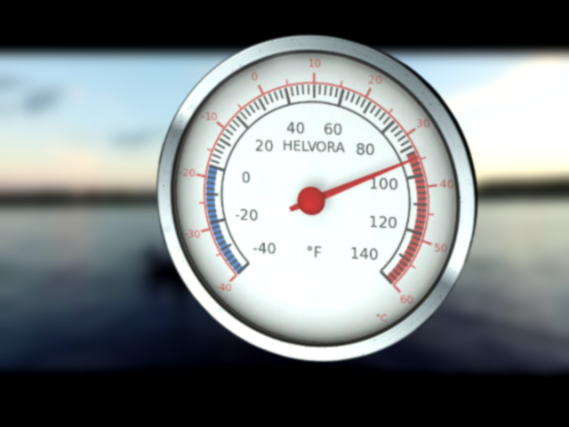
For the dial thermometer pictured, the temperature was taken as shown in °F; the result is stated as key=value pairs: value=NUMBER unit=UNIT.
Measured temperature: value=94 unit=°F
